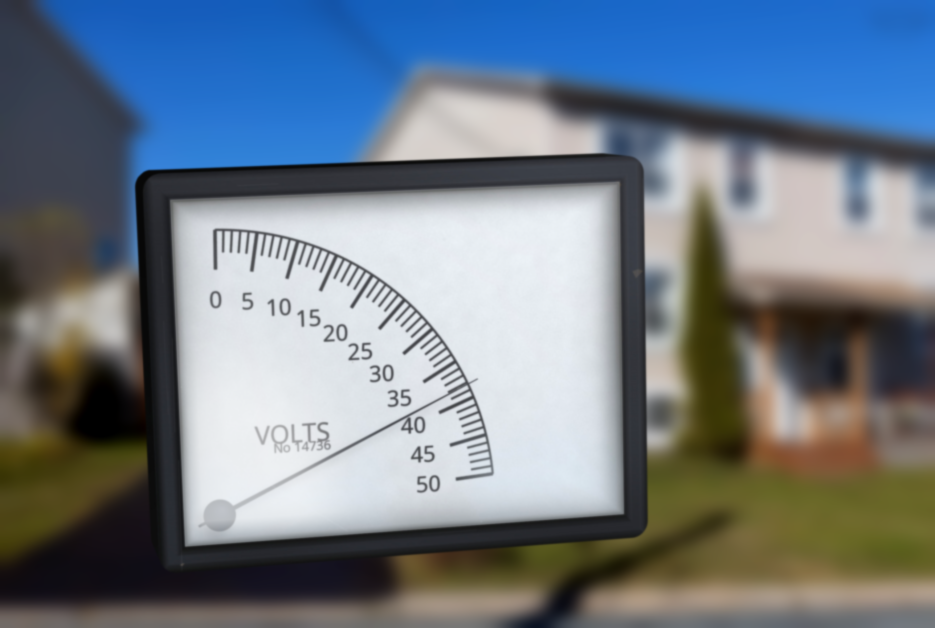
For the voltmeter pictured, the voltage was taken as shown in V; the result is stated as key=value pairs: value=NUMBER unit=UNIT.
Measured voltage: value=38 unit=V
